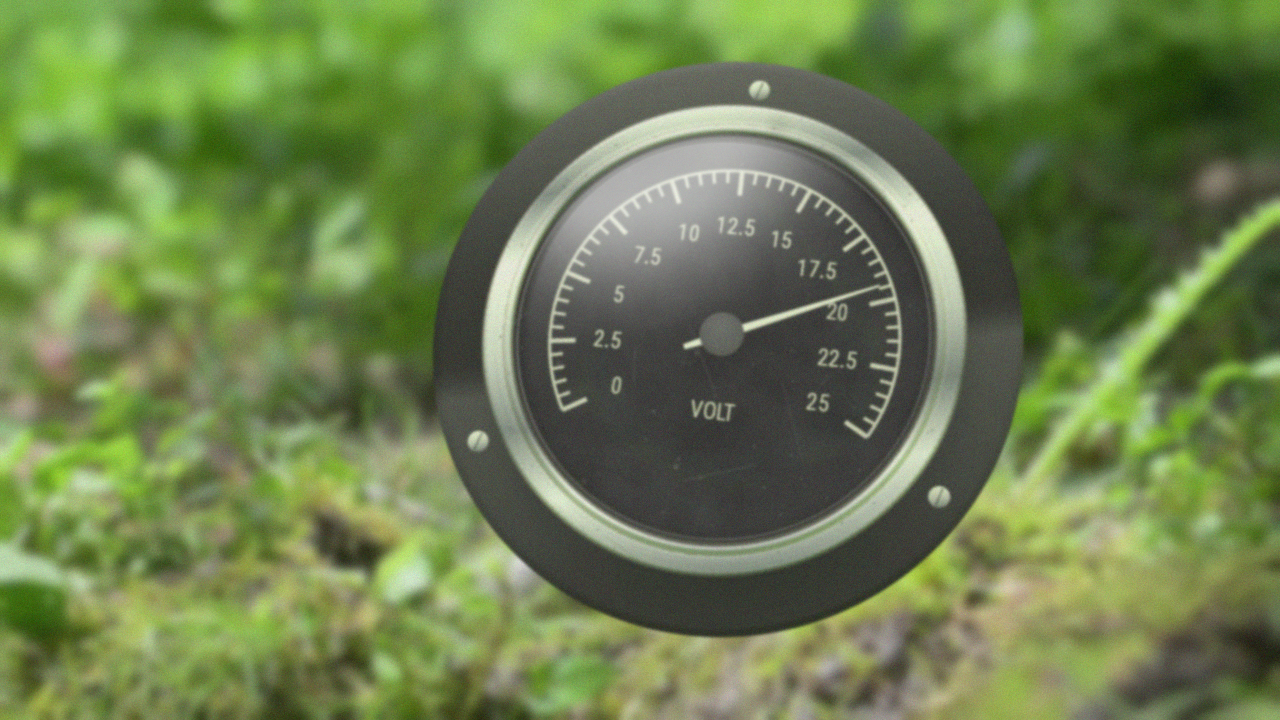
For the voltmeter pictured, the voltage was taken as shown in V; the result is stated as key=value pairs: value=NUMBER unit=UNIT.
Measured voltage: value=19.5 unit=V
